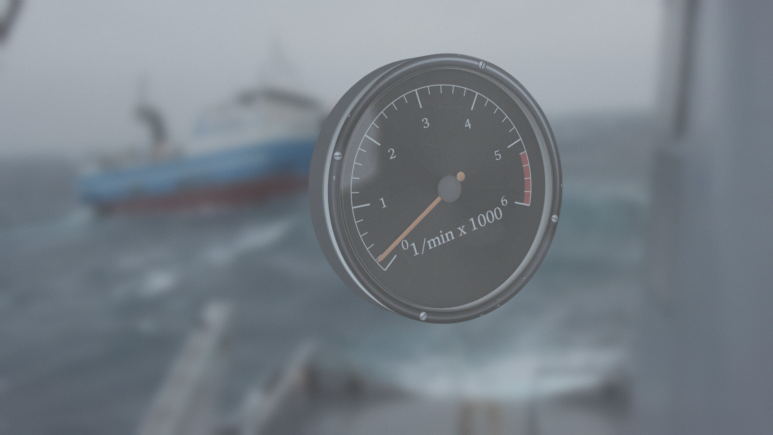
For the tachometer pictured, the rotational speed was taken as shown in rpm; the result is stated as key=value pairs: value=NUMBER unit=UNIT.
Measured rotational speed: value=200 unit=rpm
